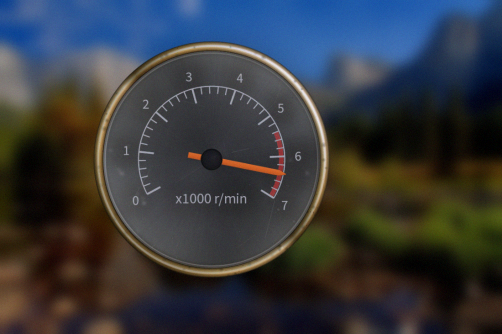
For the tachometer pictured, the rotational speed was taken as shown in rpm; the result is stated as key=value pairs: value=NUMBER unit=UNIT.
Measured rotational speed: value=6400 unit=rpm
